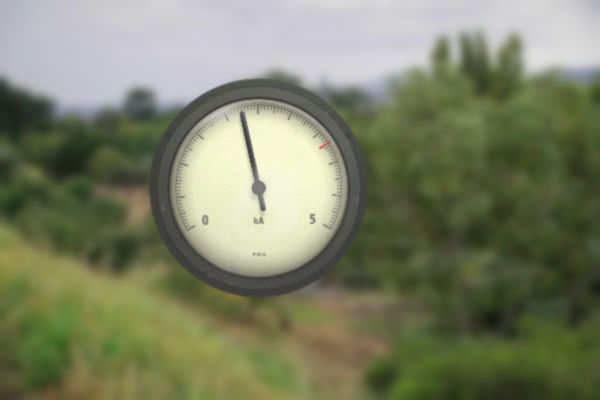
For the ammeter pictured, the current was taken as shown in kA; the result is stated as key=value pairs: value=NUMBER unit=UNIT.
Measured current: value=2.25 unit=kA
